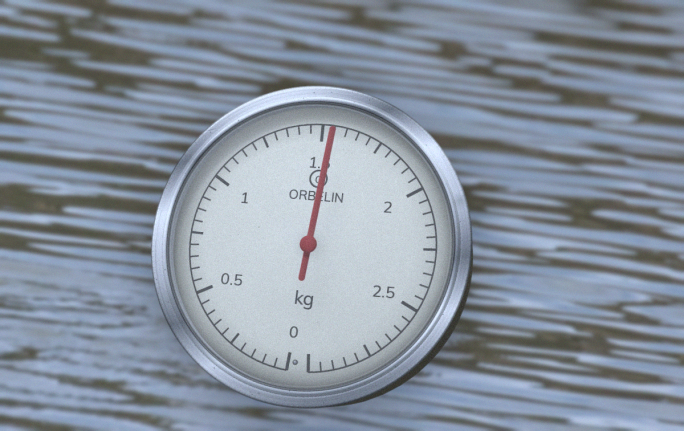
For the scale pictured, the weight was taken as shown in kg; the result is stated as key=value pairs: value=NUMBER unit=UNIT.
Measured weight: value=1.55 unit=kg
